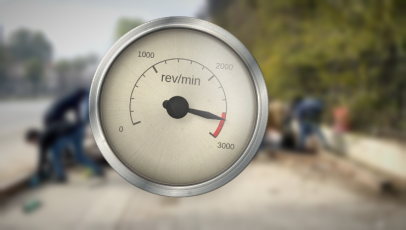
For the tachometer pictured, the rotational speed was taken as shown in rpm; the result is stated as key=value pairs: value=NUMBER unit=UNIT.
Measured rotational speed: value=2700 unit=rpm
